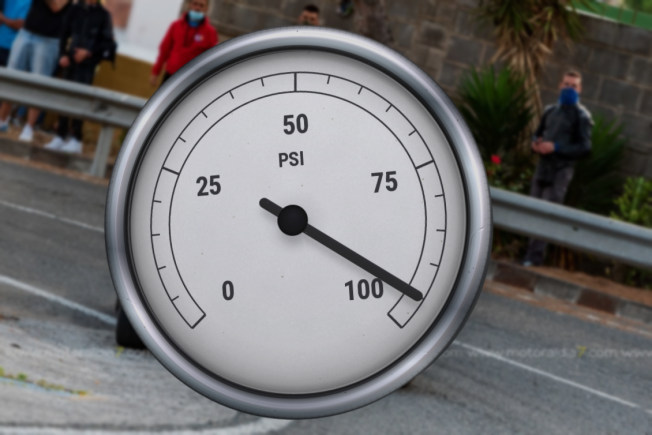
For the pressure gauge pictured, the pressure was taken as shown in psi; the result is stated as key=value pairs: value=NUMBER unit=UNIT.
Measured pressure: value=95 unit=psi
